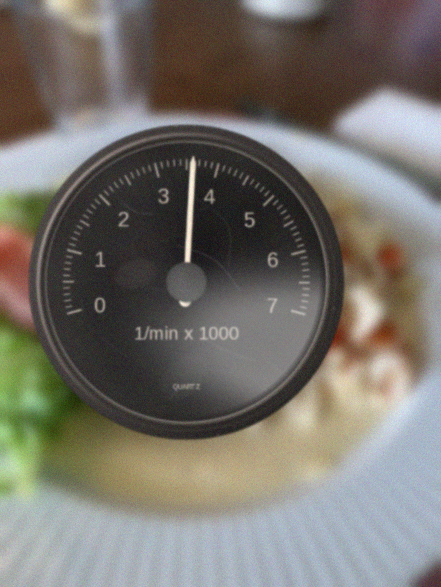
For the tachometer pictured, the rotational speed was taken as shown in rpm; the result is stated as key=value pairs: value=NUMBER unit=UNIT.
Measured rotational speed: value=3600 unit=rpm
